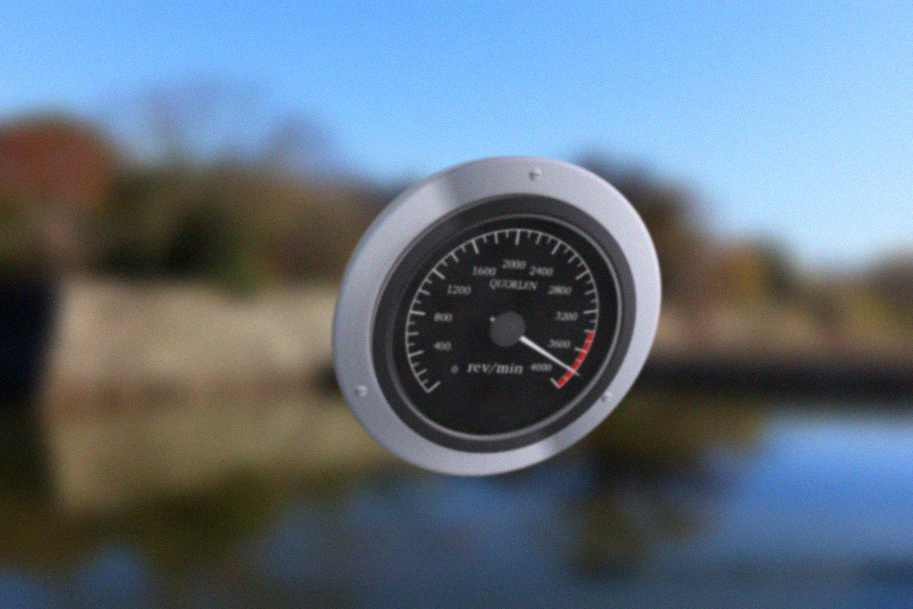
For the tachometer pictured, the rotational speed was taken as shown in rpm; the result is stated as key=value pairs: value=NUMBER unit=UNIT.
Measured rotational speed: value=3800 unit=rpm
